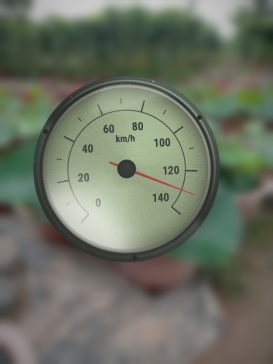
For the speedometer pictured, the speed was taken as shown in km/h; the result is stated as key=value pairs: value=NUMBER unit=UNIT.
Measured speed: value=130 unit=km/h
